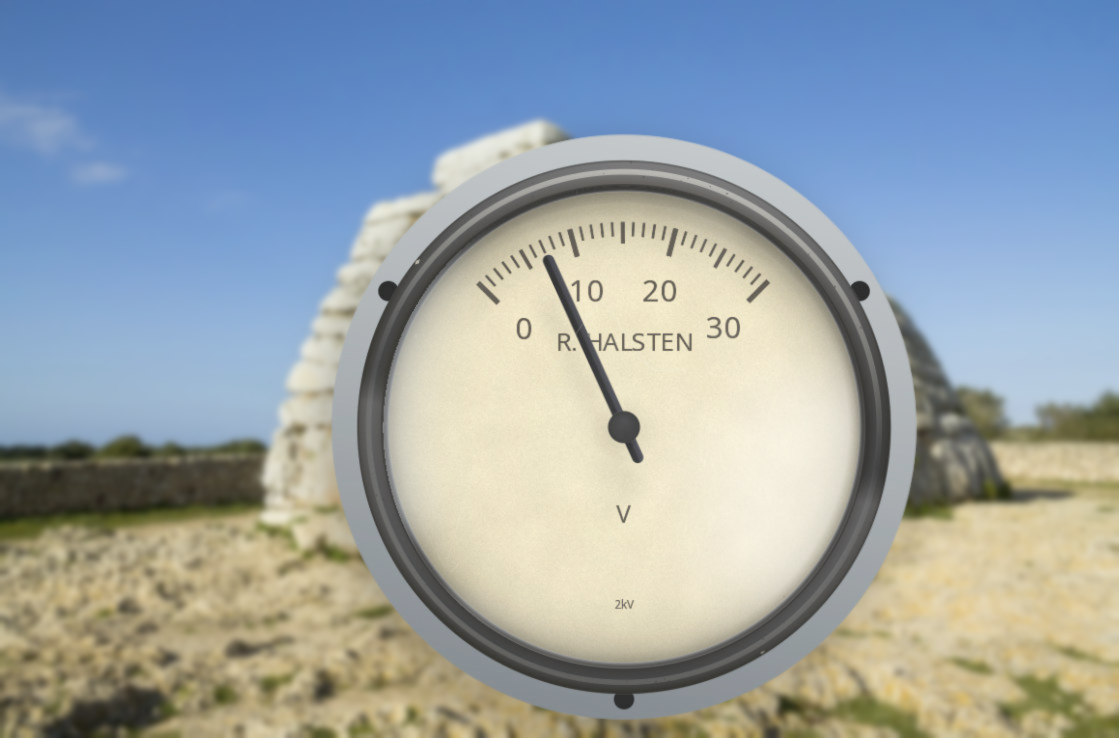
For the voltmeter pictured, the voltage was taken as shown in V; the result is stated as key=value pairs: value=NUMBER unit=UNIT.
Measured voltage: value=7 unit=V
